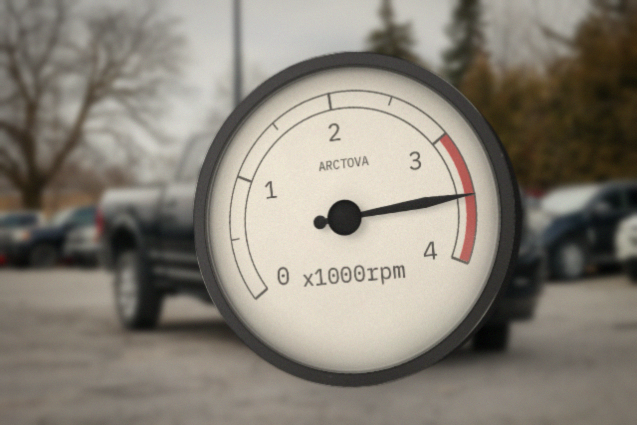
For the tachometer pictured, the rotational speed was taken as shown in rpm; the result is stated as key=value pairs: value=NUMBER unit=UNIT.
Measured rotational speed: value=3500 unit=rpm
